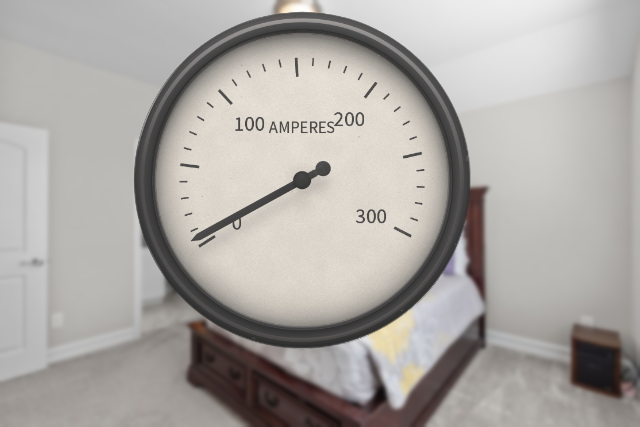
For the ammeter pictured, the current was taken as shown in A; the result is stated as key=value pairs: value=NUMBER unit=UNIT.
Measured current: value=5 unit=A
